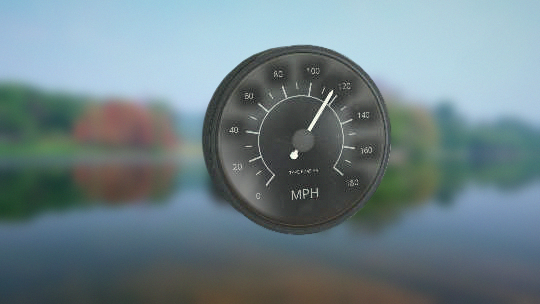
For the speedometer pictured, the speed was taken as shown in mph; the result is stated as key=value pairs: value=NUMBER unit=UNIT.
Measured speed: value=115 unit=mph
